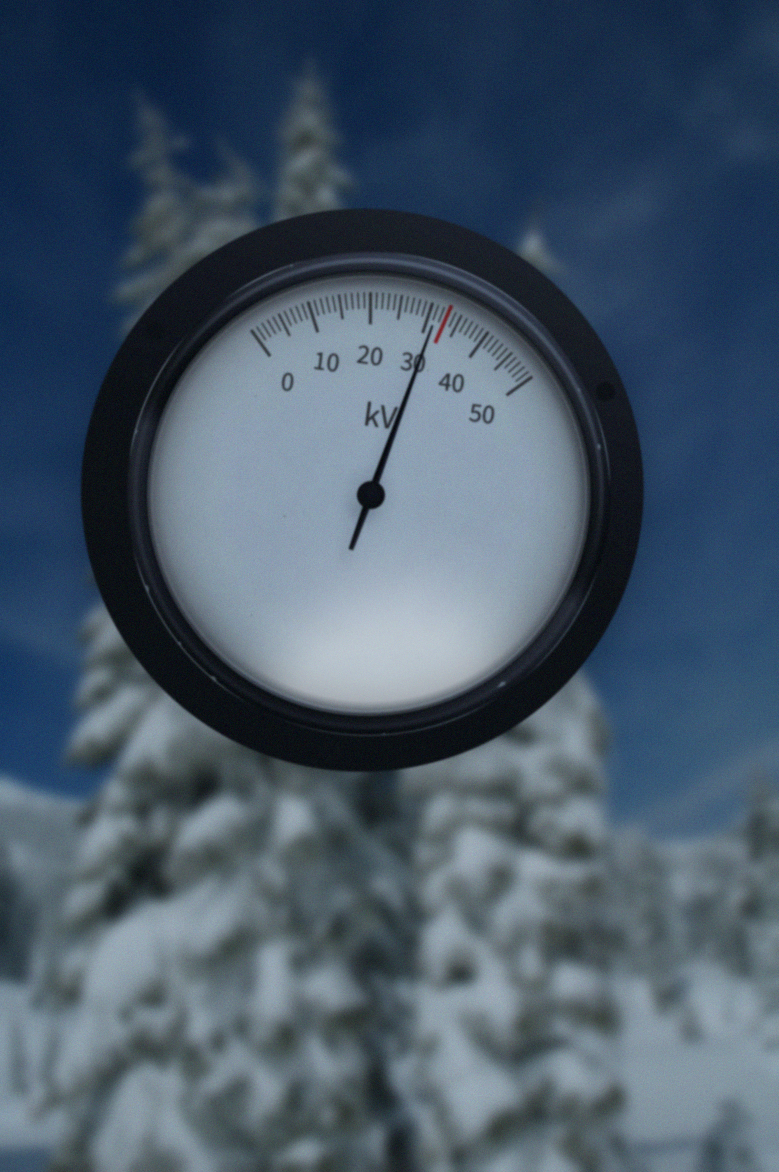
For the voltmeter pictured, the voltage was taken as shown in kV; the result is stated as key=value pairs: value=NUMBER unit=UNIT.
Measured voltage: value=31 unit=kV
